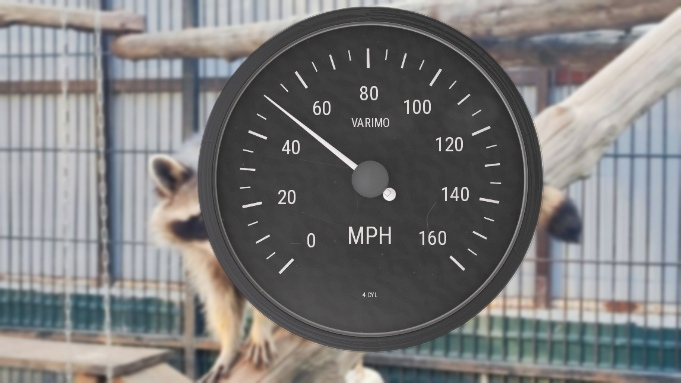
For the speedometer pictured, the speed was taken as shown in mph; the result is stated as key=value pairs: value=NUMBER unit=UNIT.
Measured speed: value=50 unit=mph
